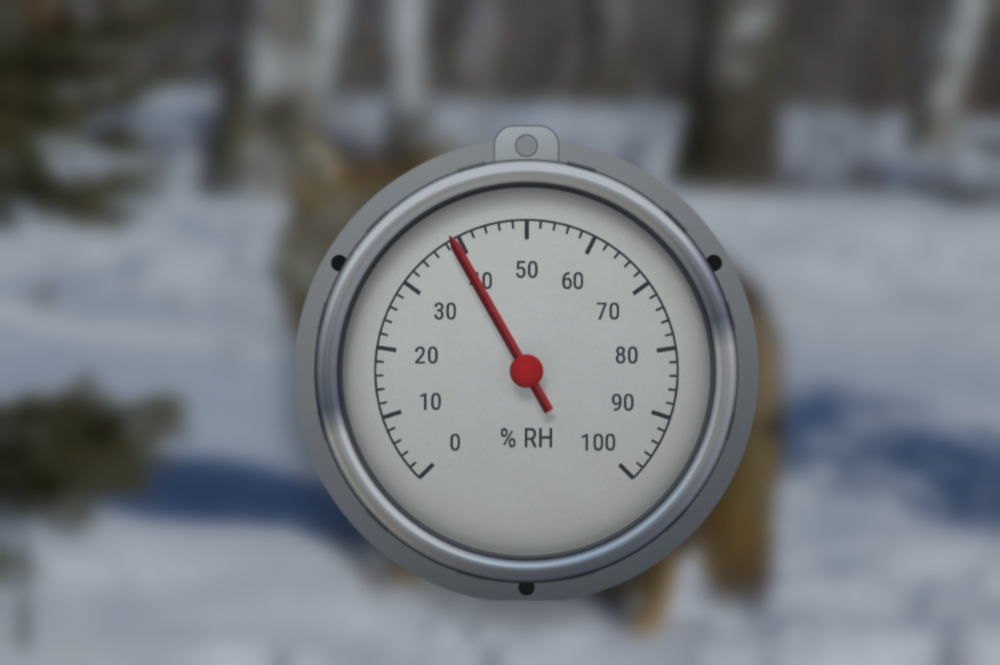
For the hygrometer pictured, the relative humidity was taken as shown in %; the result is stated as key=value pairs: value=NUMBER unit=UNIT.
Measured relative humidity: value=39 unit=%
